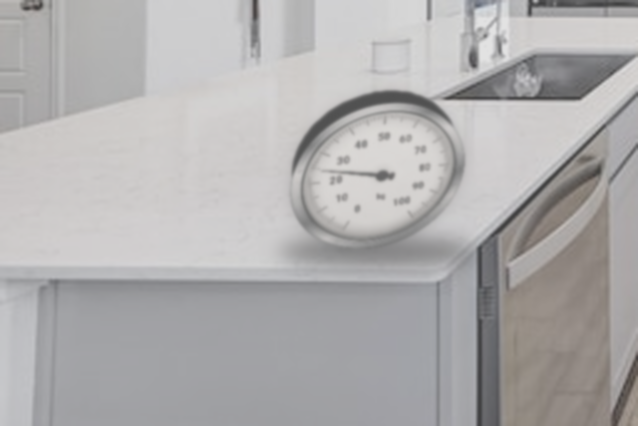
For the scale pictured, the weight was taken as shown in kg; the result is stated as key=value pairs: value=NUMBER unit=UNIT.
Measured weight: value=25 unit=kg
